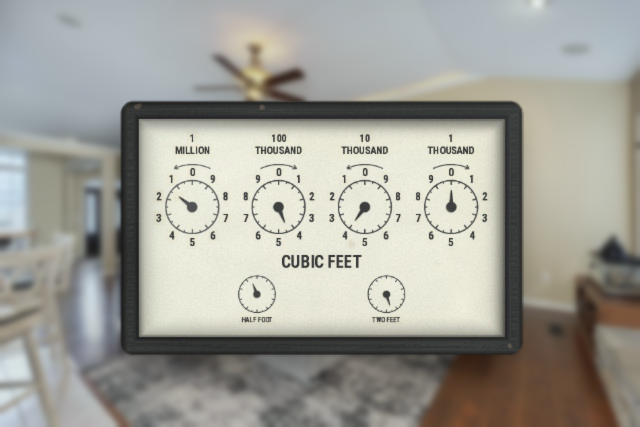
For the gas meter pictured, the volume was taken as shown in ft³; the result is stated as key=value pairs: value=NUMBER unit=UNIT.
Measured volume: value=144000 unit=ft³
